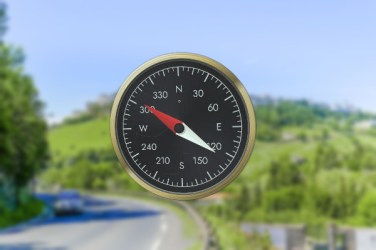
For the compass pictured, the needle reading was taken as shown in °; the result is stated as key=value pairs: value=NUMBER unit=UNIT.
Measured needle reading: value=305 unit=°
